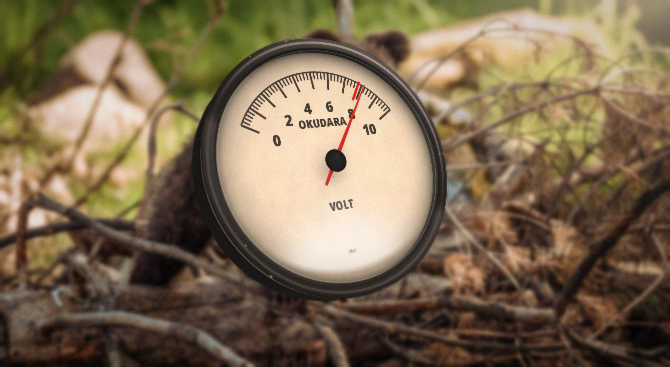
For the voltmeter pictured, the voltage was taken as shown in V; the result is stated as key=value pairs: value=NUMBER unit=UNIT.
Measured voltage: value=8 unit=V
